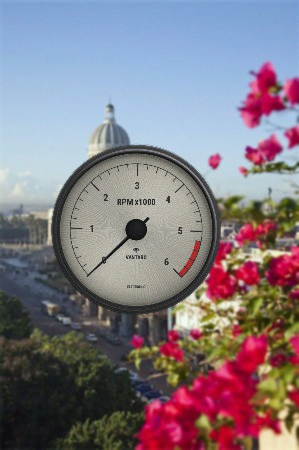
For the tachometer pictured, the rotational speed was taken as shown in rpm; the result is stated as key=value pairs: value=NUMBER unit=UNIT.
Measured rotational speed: value=0 unit=rpm
